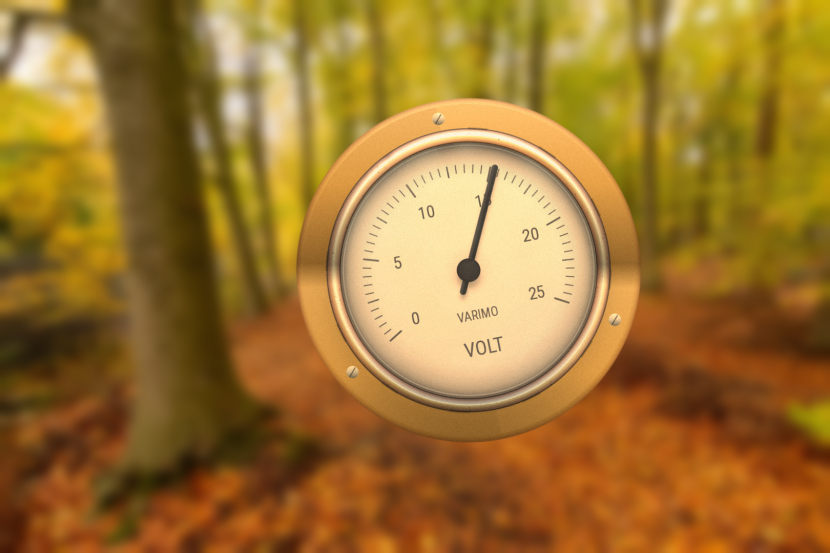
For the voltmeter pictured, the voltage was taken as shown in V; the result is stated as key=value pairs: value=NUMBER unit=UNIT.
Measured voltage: value=15.25 unit=V
